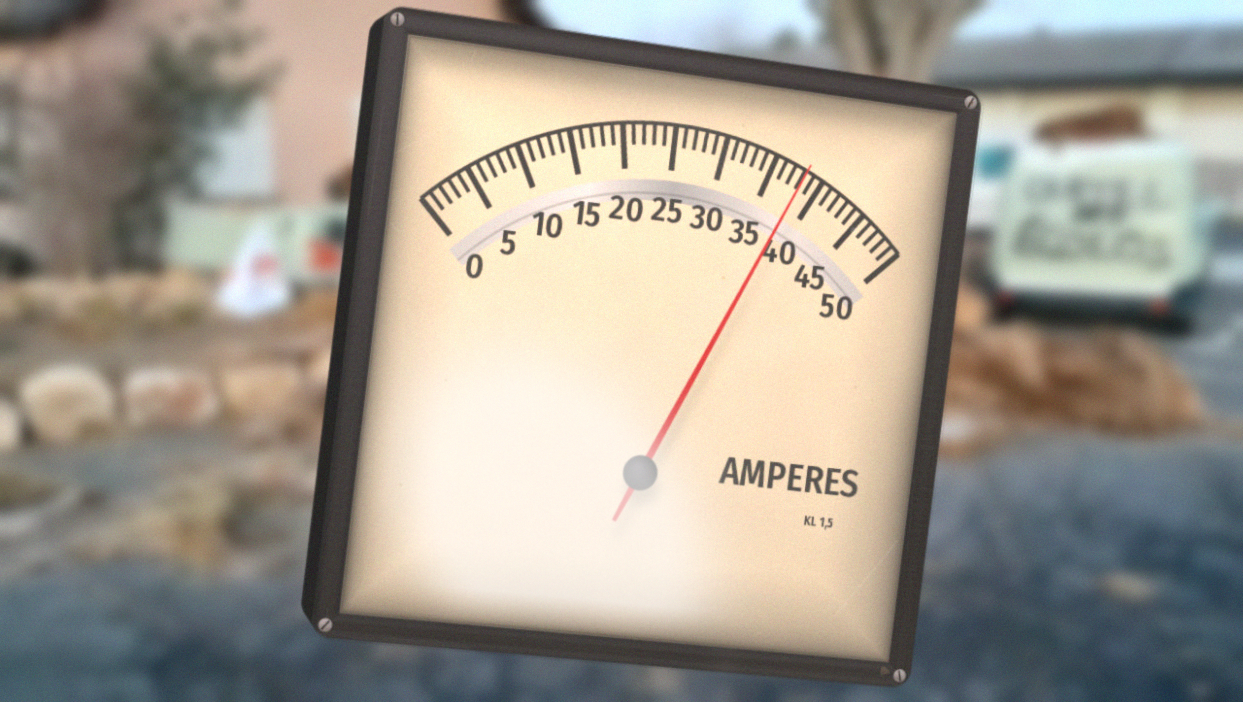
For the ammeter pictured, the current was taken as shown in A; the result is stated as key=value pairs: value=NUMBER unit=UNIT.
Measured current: value=38 unit=A
